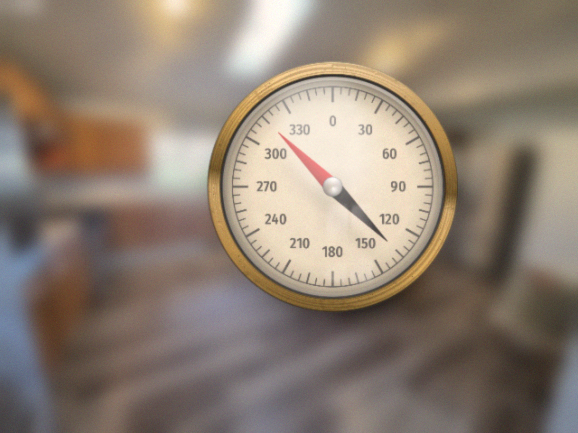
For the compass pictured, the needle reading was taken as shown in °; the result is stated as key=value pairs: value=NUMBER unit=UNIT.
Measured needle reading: value=315 unit=°
